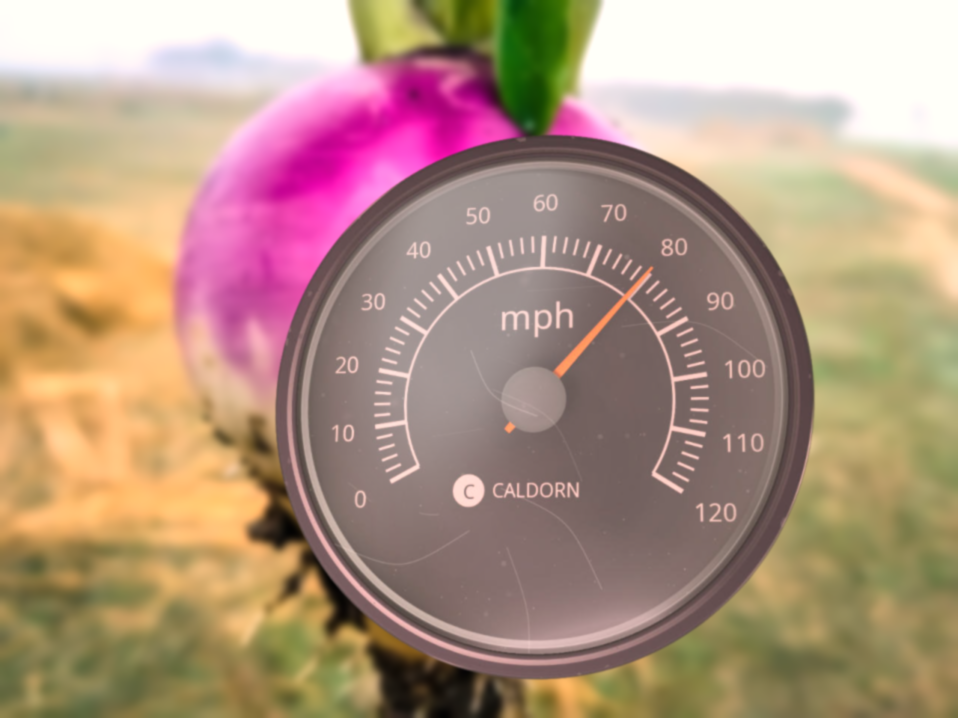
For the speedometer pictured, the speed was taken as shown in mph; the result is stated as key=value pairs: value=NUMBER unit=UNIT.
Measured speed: value=80 unit=mph
